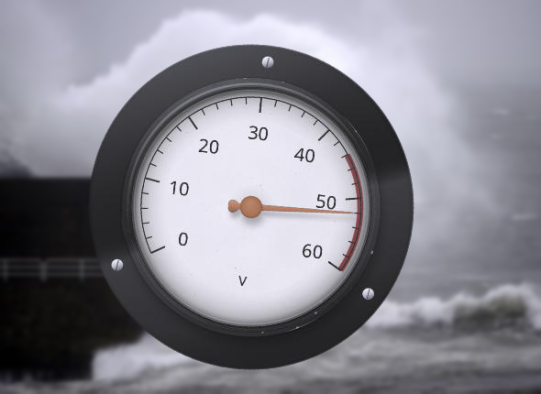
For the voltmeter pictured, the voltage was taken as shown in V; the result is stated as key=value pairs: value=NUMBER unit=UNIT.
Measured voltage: value=52 unit=V
